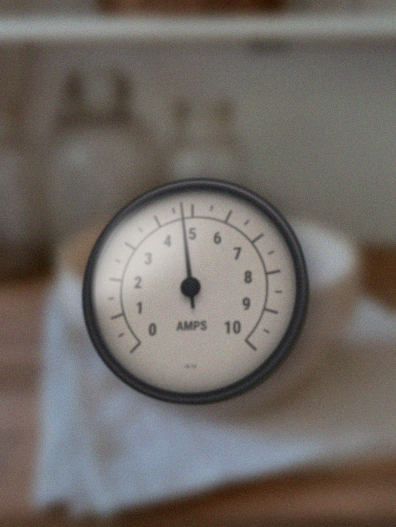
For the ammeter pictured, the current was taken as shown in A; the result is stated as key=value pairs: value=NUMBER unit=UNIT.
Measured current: value=4.75 unit=A
